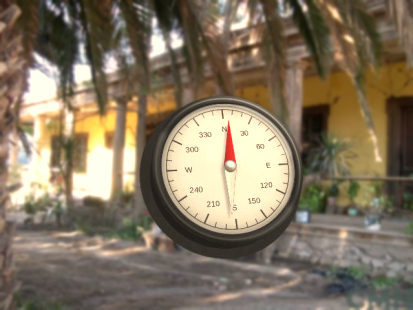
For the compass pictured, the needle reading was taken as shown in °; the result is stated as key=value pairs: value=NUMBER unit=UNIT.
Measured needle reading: value=5 unit=°
